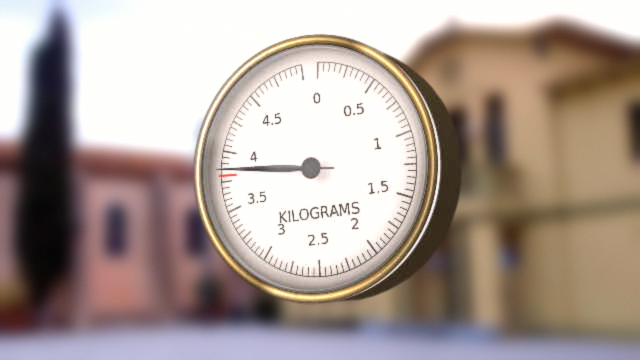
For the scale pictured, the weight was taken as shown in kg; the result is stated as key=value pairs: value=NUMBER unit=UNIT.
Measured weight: value=3.85 unit=kg
